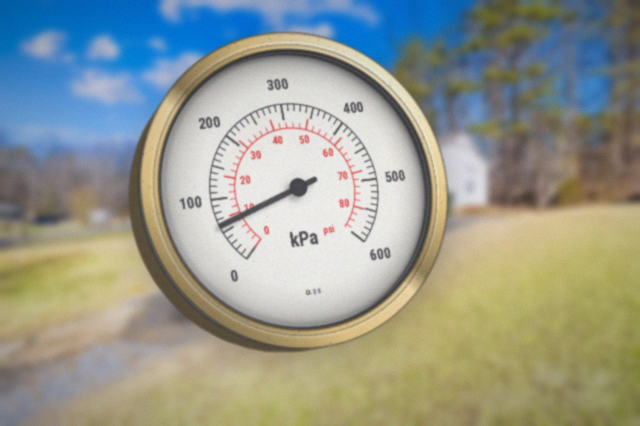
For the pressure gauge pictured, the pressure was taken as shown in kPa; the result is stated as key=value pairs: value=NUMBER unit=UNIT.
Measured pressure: value=60 unit=kPa
